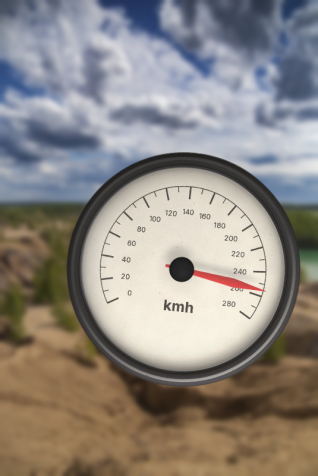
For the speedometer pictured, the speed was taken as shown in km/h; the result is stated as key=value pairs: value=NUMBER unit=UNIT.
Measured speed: value=255 unit=km/h
